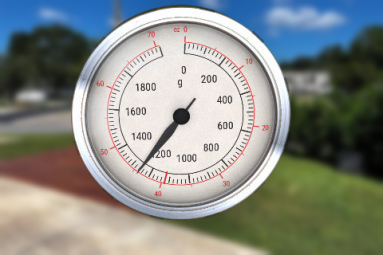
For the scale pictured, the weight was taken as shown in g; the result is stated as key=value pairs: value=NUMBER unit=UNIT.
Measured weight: value=1260 unit=g
